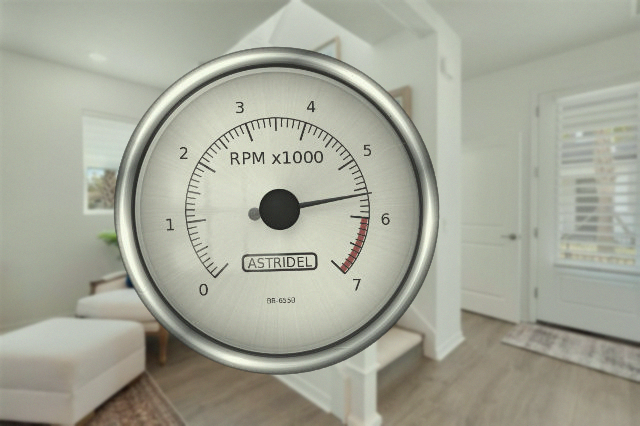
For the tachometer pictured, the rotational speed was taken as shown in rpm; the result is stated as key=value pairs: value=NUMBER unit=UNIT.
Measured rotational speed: value=5600 unit=rpm
